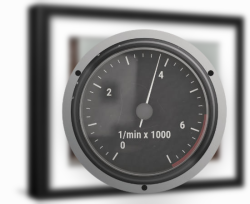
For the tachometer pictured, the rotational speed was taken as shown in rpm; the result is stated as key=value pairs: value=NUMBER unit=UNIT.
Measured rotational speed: value=3800 unit=rpm
